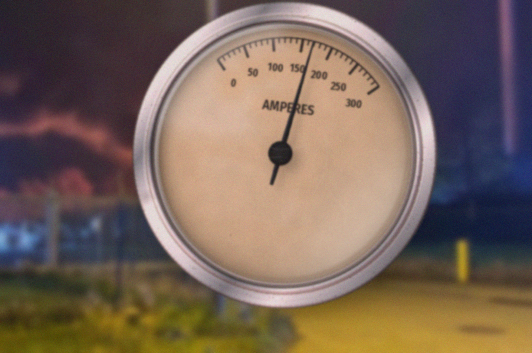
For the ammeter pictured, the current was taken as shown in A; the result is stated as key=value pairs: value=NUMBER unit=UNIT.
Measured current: value=170 unit=A
